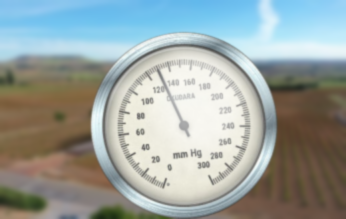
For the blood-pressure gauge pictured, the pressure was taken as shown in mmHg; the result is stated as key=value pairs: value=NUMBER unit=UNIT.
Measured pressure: value=130 unit=mmHg
